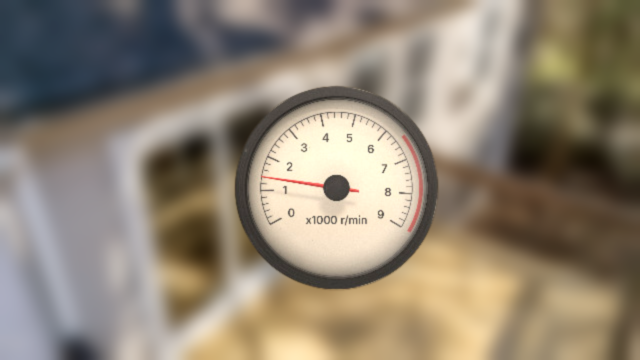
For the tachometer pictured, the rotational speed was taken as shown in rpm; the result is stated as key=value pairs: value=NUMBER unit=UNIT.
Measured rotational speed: value=1400 unit=rpm
